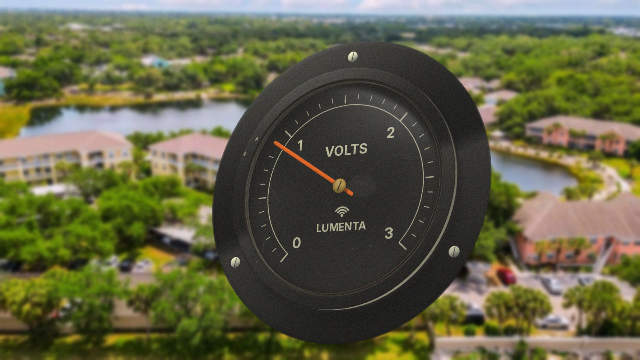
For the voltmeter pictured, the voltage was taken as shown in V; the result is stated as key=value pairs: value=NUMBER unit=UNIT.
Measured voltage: value=0.9 unit=V
